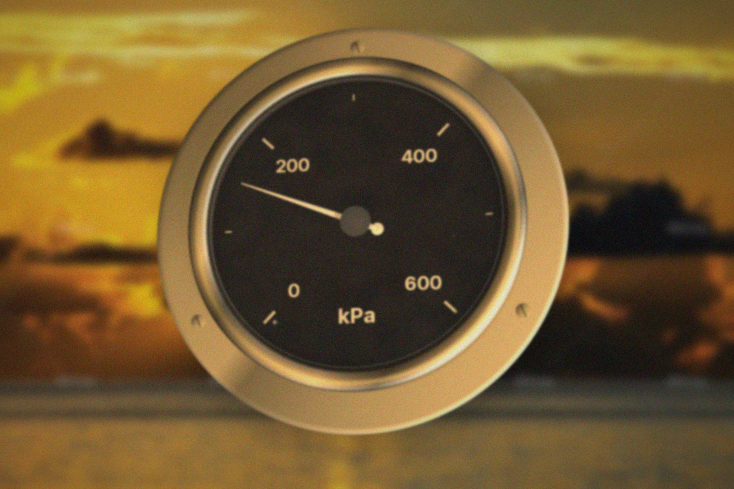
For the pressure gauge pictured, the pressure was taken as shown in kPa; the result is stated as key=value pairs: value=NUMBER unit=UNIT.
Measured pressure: value=150 unit=kPa
